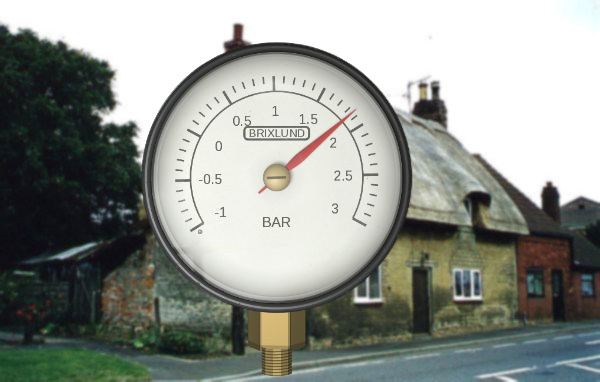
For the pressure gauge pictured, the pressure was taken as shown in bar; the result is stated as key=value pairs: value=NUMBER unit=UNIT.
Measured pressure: value=1.85 unit=bar
